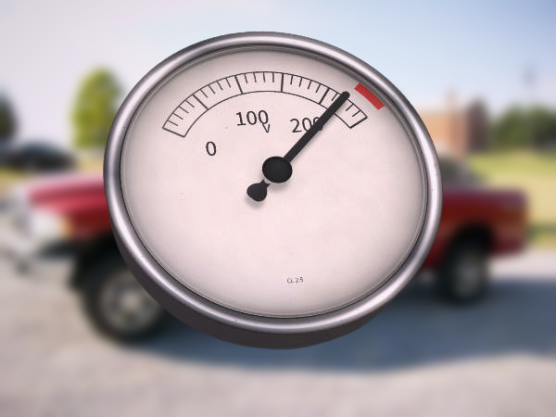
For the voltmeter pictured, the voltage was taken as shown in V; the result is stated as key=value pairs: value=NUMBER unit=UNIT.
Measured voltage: value=220 unit=V
